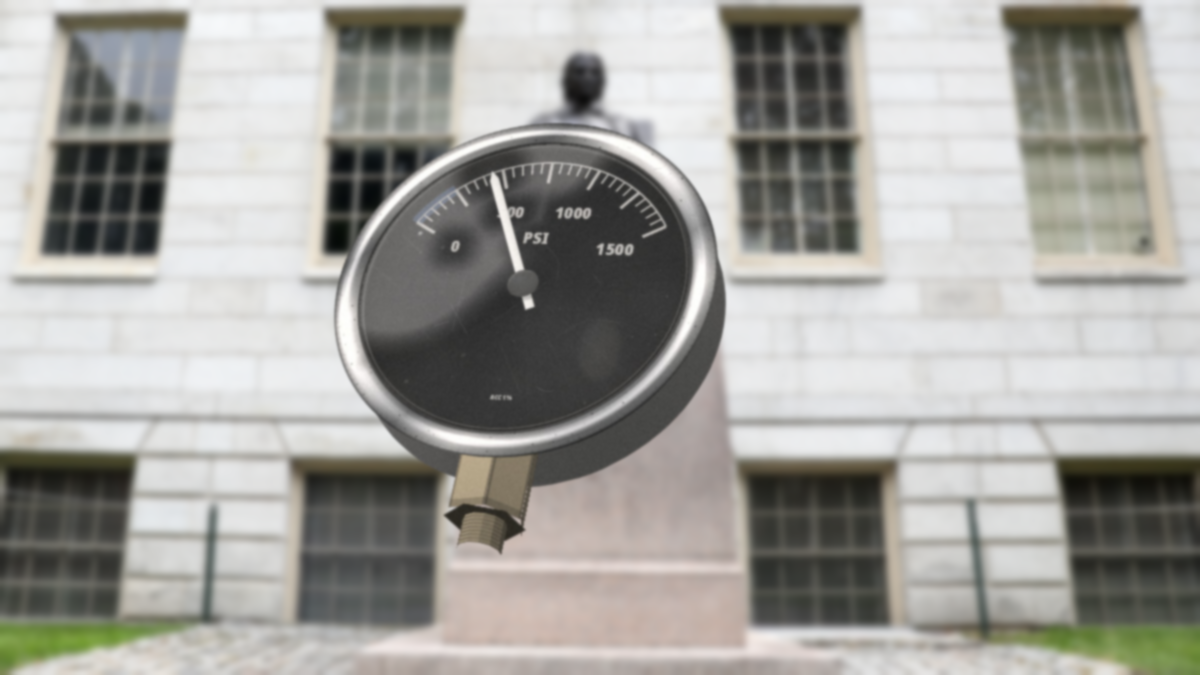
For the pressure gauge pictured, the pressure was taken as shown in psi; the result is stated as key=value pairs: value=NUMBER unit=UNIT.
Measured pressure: value=450 unit=psi
